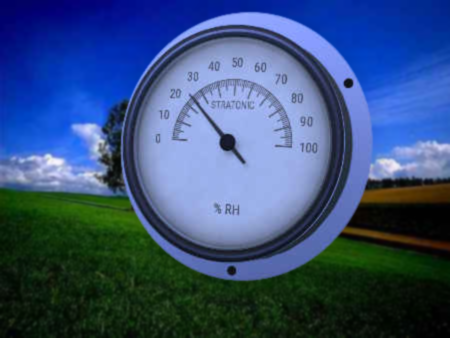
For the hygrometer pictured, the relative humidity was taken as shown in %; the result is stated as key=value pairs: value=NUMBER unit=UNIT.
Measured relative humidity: value=25 unit=%
